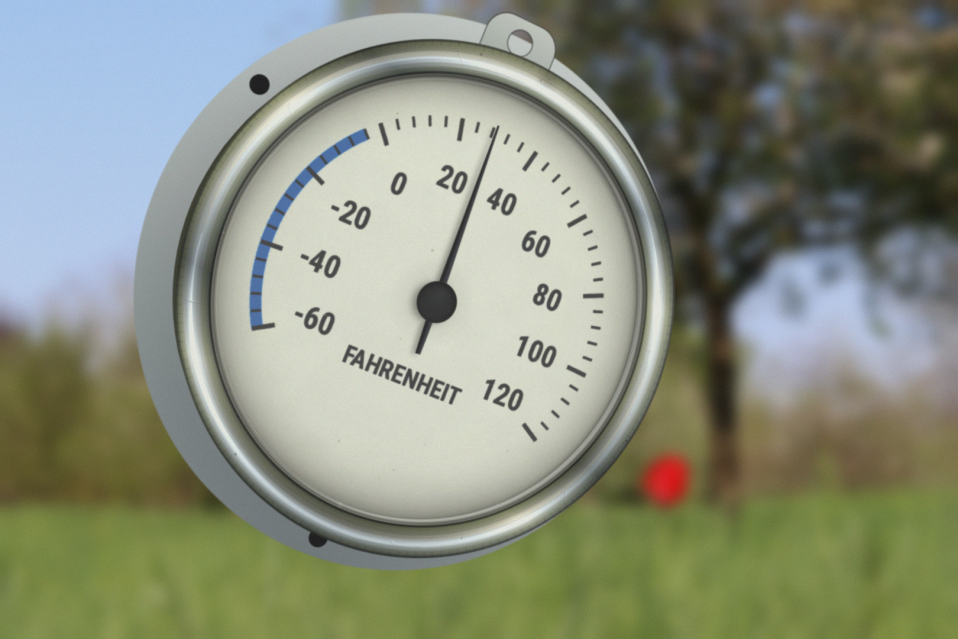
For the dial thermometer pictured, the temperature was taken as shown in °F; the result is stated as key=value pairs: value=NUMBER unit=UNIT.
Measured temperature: value=28 unit=°F
